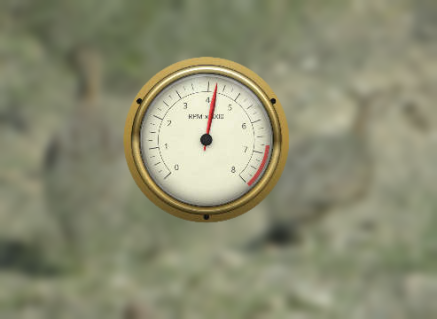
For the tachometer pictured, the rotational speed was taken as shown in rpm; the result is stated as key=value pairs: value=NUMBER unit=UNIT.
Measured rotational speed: value=4250 unit=rpm
